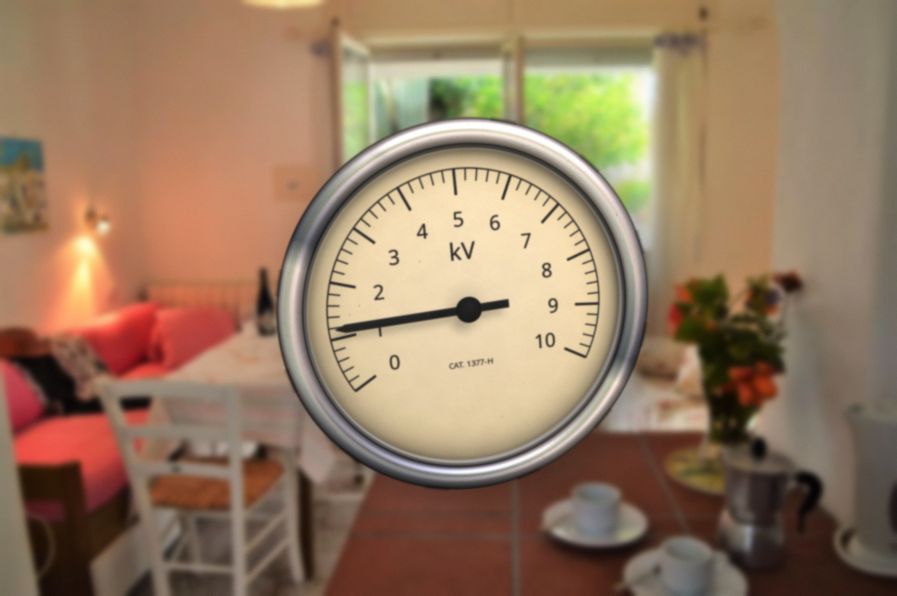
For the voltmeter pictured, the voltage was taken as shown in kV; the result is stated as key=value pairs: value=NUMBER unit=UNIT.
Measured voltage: value=1.2 unit=kV
